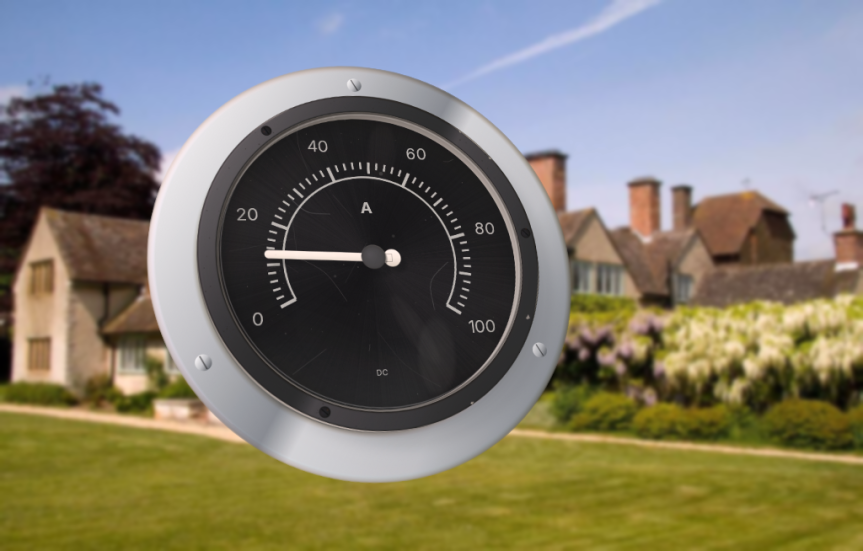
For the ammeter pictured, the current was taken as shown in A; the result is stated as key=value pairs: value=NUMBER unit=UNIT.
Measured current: value=12 unit=A
